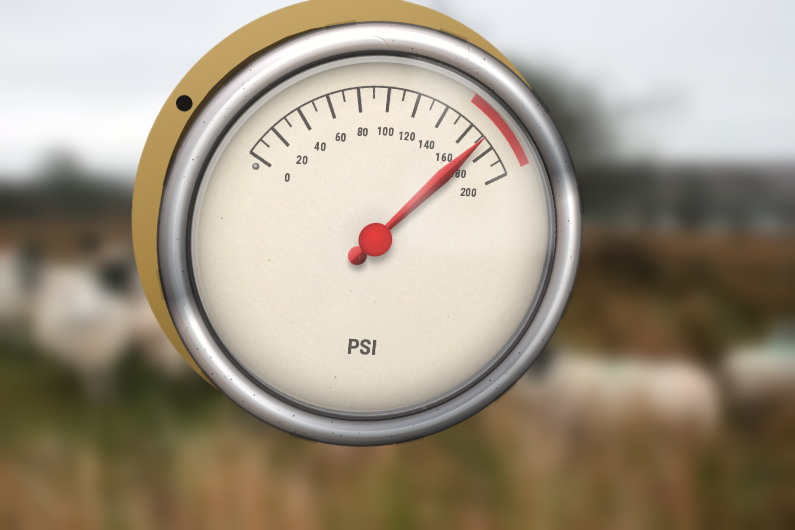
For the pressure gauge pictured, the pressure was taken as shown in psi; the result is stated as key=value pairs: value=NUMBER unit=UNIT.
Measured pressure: value=170 unit=psi
